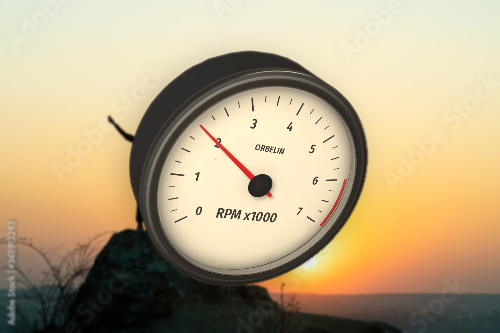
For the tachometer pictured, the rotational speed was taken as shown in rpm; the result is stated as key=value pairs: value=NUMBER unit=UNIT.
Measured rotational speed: value=2000 unit=rpm
